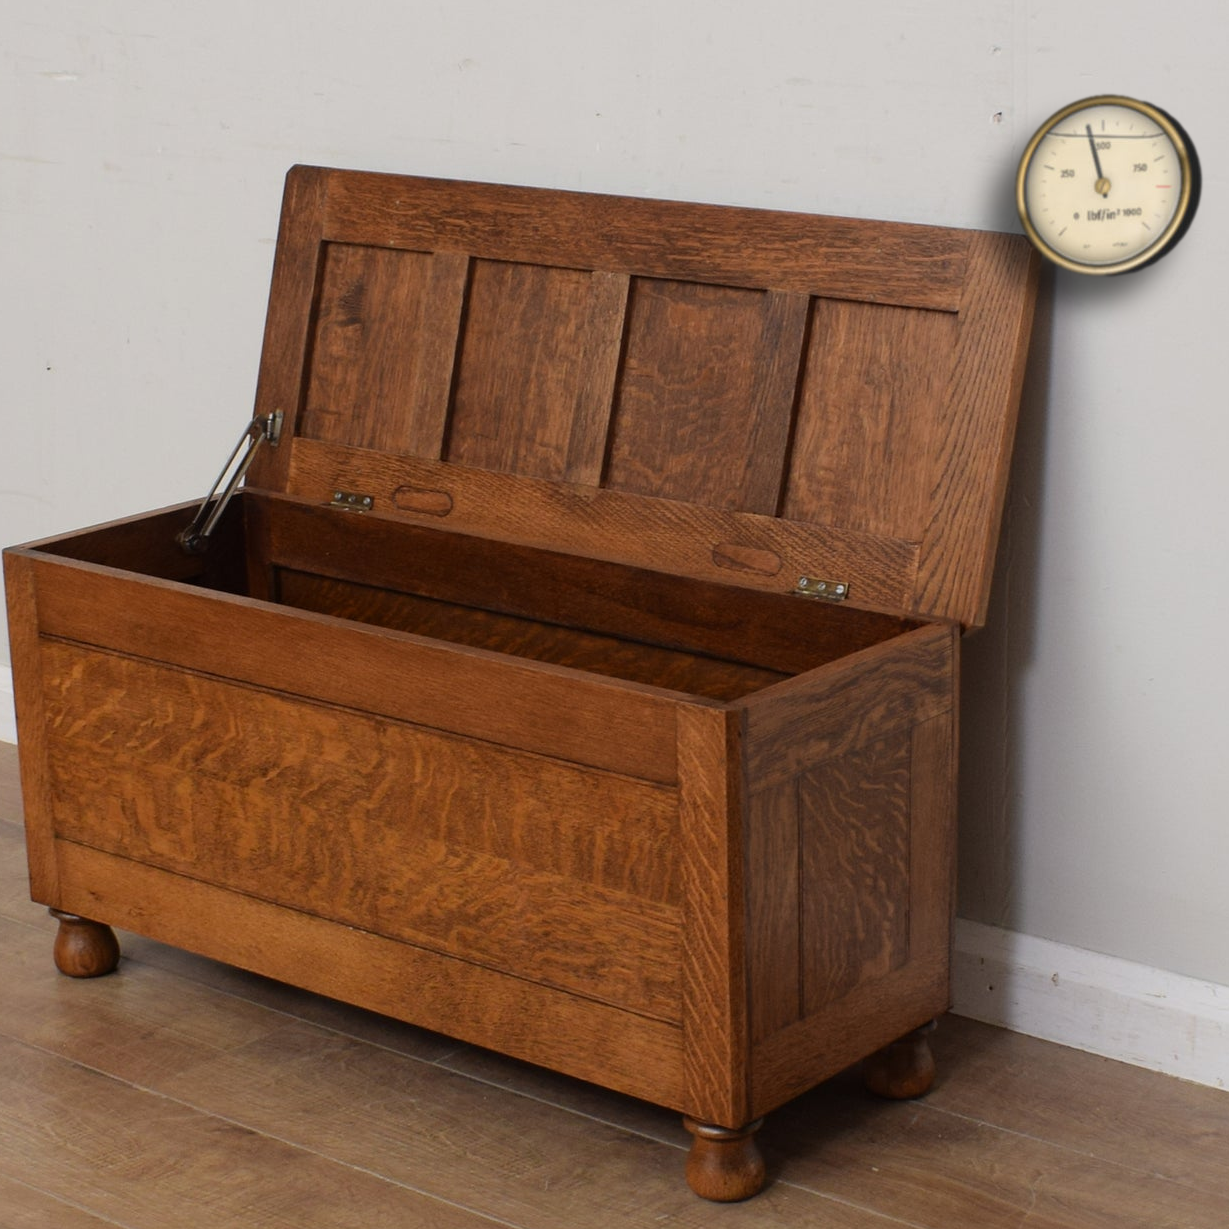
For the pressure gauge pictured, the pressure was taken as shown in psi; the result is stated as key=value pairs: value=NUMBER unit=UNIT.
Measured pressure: value=450 unit=psi
